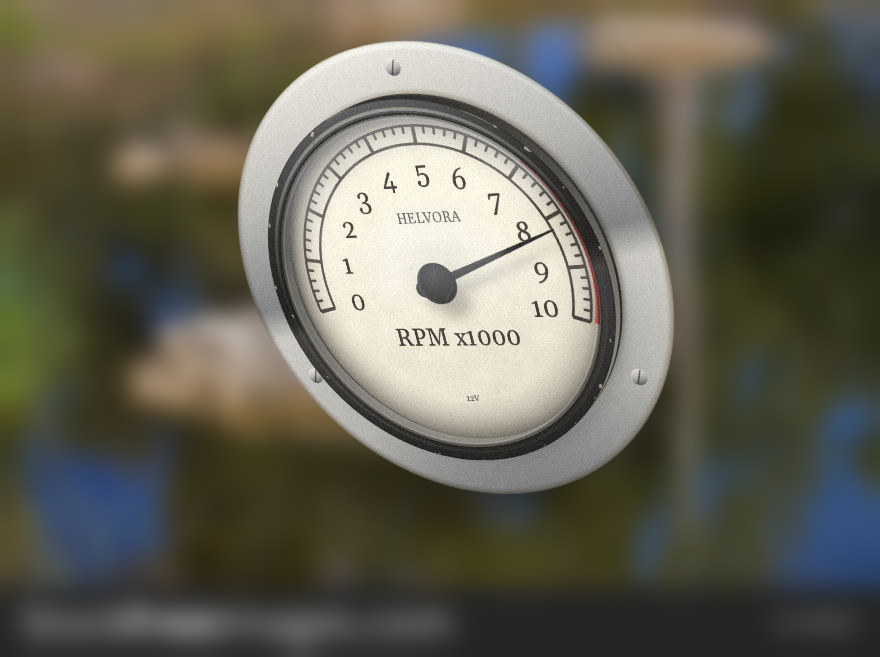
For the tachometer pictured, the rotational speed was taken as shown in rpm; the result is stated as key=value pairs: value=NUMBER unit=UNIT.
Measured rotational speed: value=8200 unit=rpm
